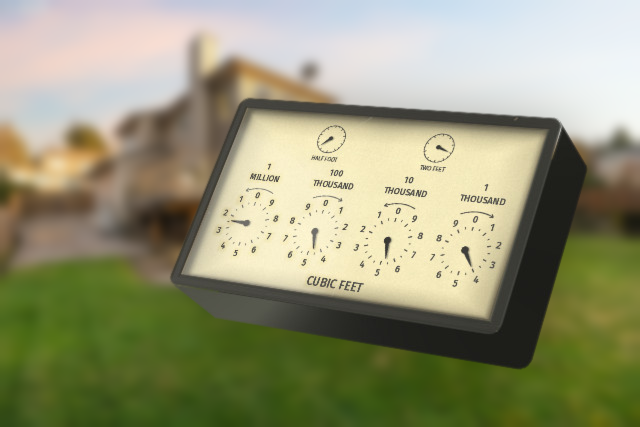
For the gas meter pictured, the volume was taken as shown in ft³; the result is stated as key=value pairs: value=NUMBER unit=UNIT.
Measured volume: value=245400 unit=ft³
